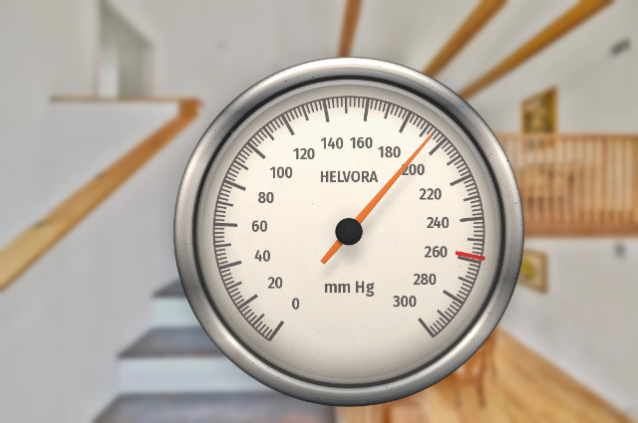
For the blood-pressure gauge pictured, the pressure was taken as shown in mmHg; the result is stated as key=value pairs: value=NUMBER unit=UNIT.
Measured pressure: value=194 unit=mmHg
